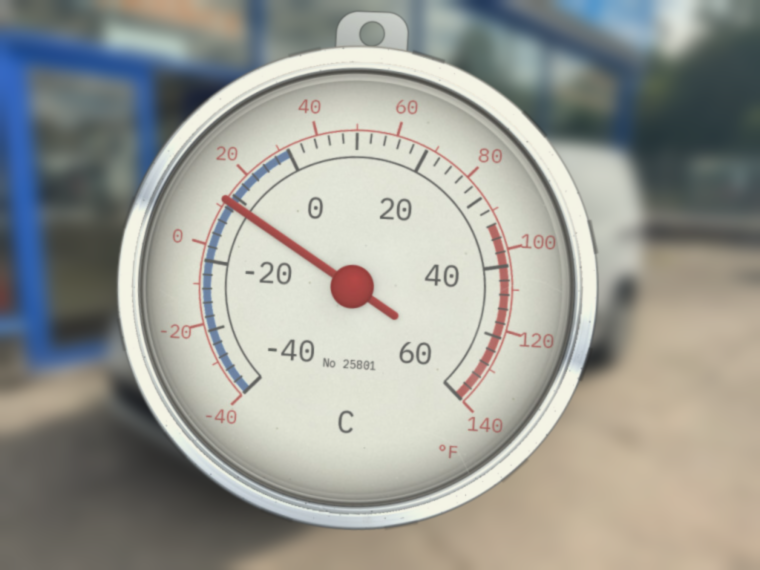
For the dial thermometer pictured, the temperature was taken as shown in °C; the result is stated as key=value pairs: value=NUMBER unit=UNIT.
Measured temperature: value=-11 unit=°C
